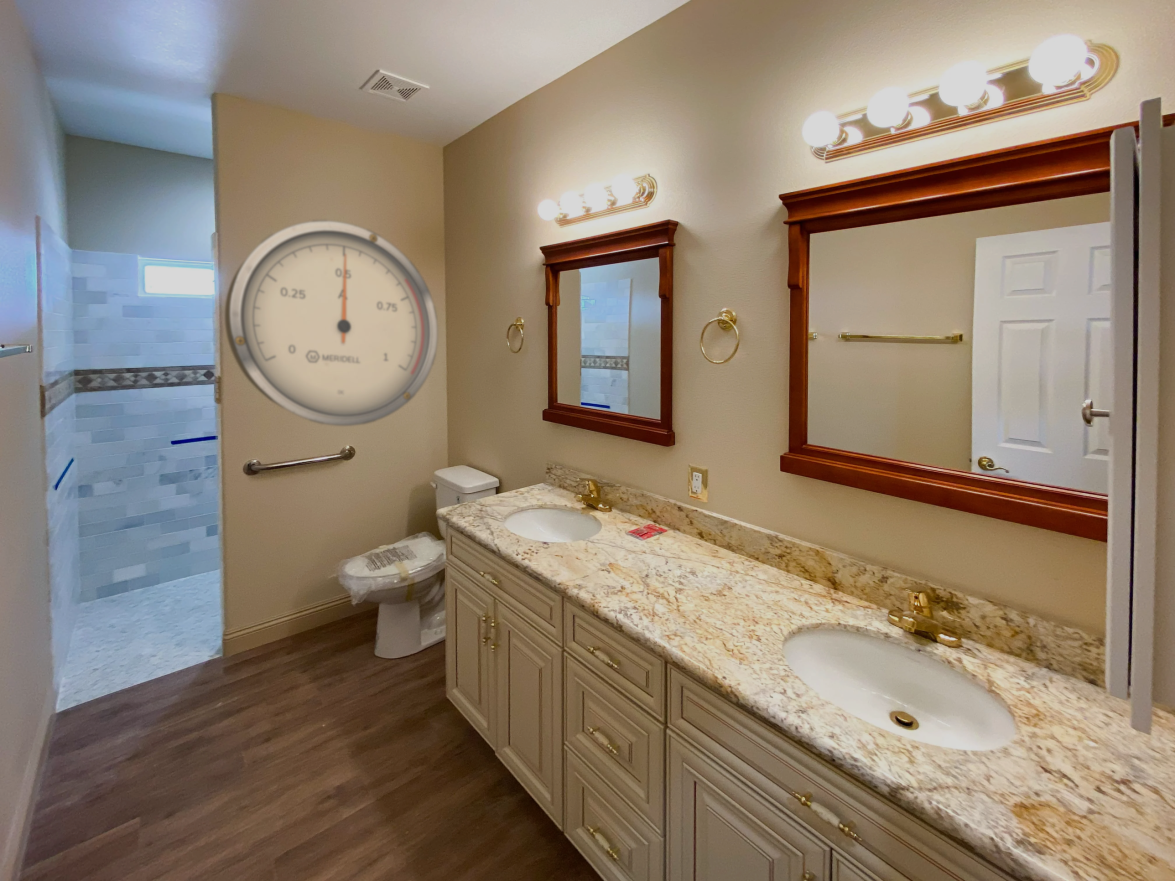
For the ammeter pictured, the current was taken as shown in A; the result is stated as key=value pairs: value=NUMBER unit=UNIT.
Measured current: value=0.5 unit=A
